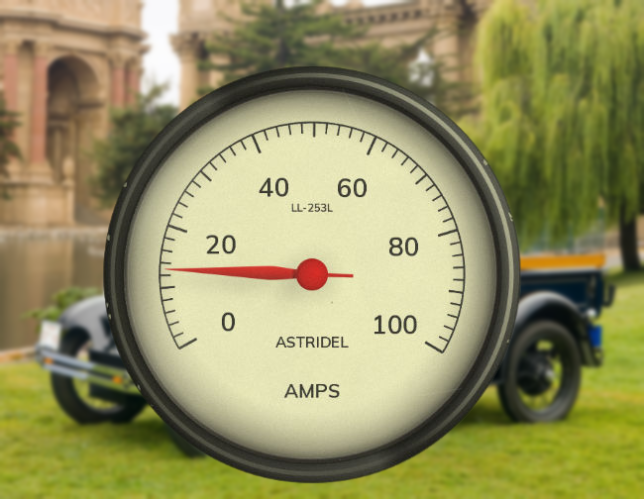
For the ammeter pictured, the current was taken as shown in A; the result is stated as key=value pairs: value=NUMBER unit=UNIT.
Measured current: value=13 unit=A
